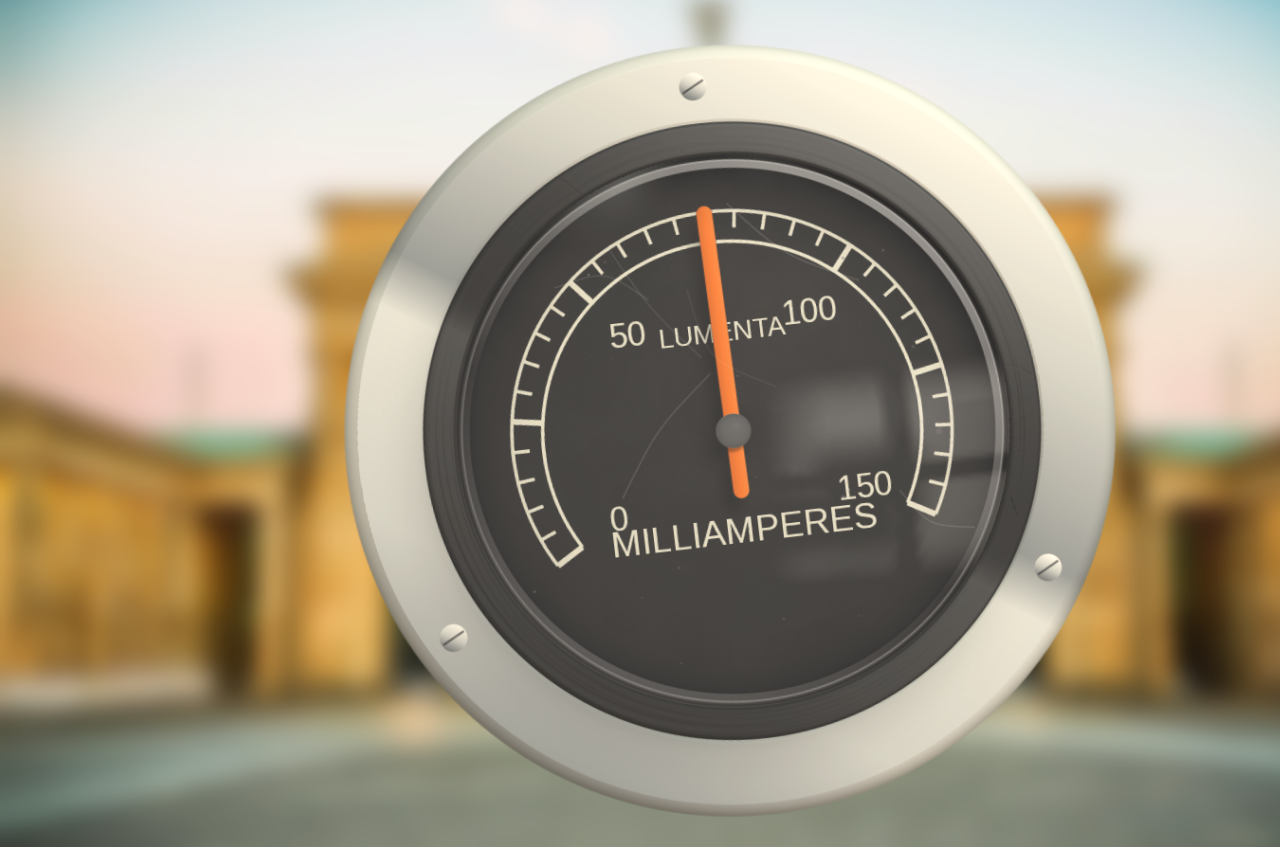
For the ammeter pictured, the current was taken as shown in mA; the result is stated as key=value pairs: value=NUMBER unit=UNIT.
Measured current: value=75 unit=mA
